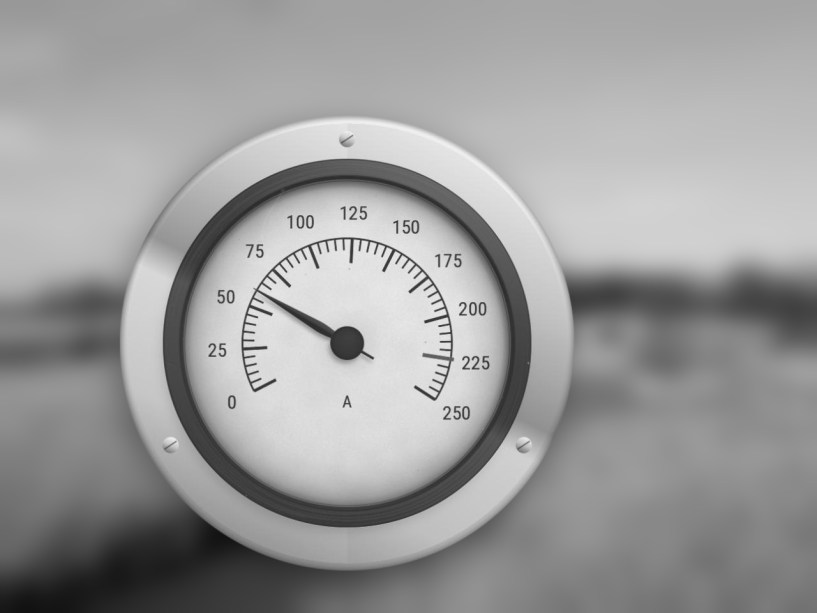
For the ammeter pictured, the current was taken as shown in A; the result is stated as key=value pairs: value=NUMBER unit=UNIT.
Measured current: value=60 unit=A
